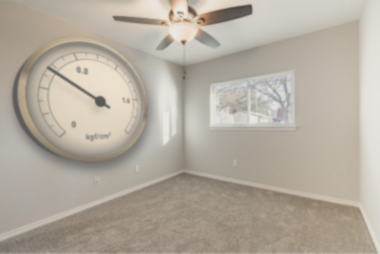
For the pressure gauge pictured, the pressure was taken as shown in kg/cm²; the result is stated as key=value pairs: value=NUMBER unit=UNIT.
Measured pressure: value=0.55 unit=kg/cm²
